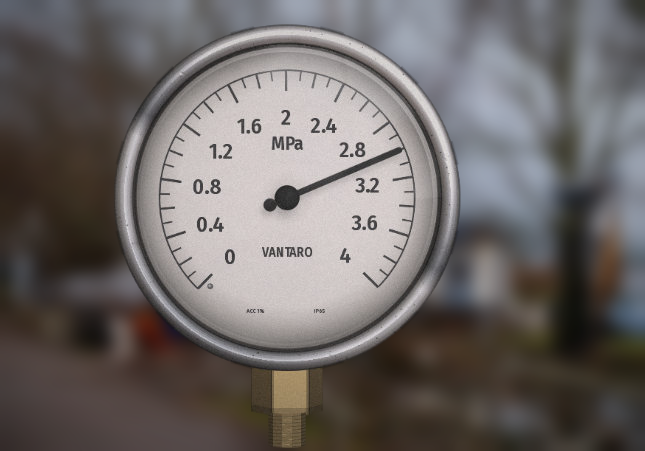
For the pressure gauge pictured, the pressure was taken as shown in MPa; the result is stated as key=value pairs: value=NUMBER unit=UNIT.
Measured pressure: value=3 unit=MPa
